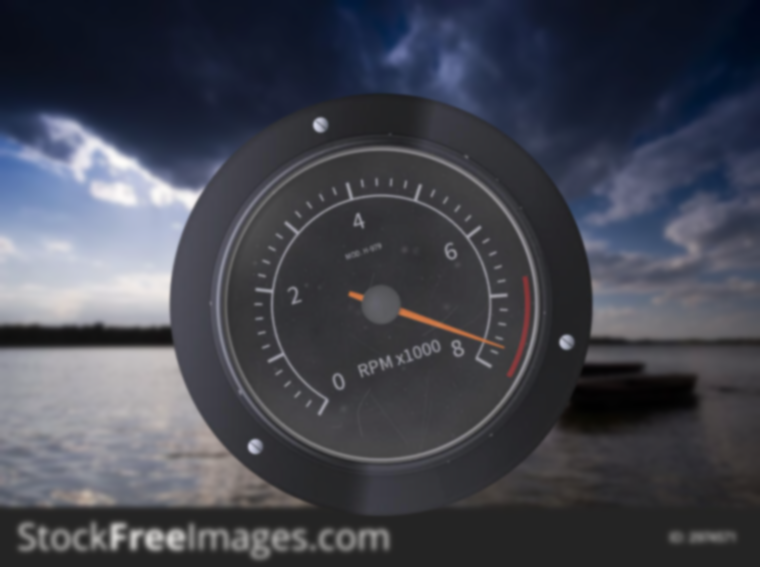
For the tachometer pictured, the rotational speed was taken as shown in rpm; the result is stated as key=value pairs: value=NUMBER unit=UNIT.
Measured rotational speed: value=7700 unit=rpm
